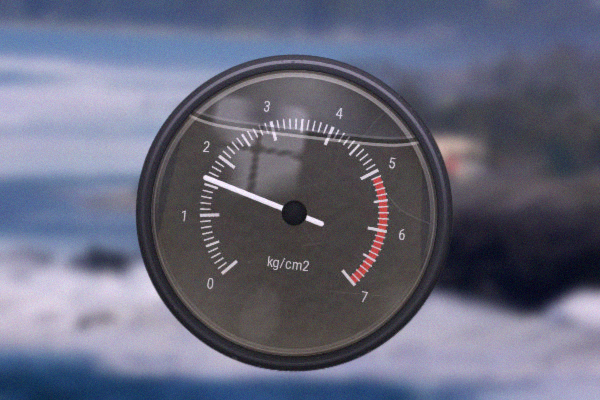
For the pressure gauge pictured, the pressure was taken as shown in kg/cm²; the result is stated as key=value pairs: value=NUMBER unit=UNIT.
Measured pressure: value=1.6 unit=kg/cm²
